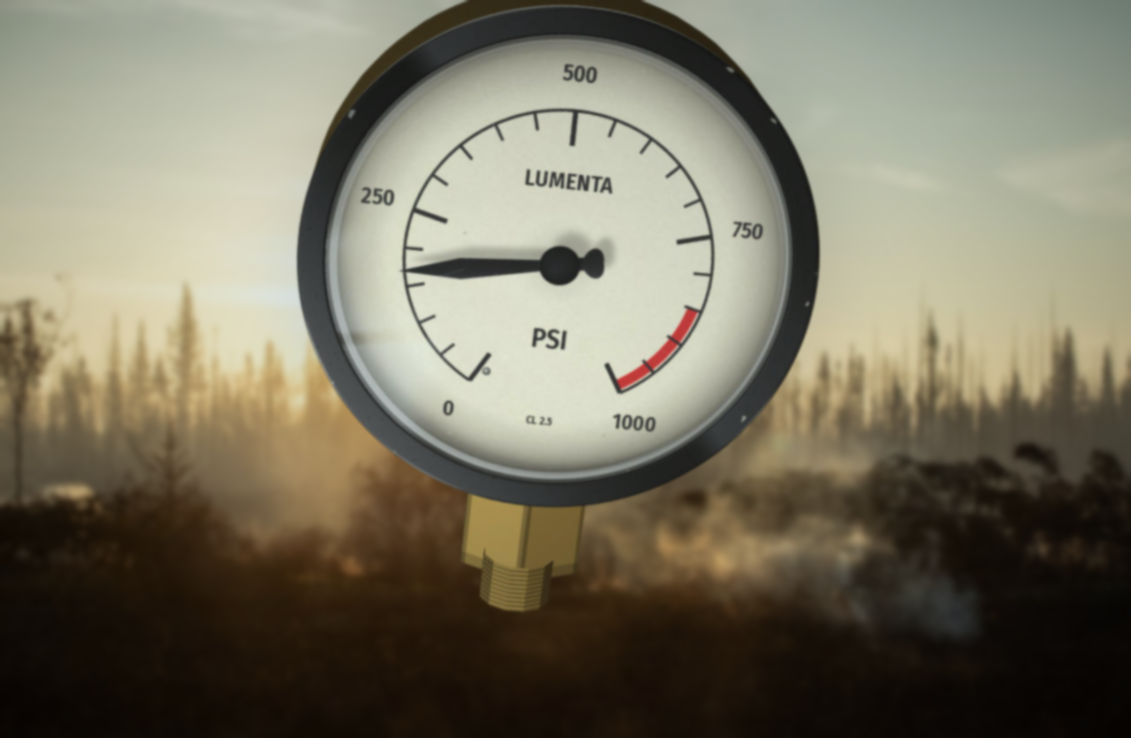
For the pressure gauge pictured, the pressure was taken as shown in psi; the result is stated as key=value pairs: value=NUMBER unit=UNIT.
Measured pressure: value=175 unit=psi
